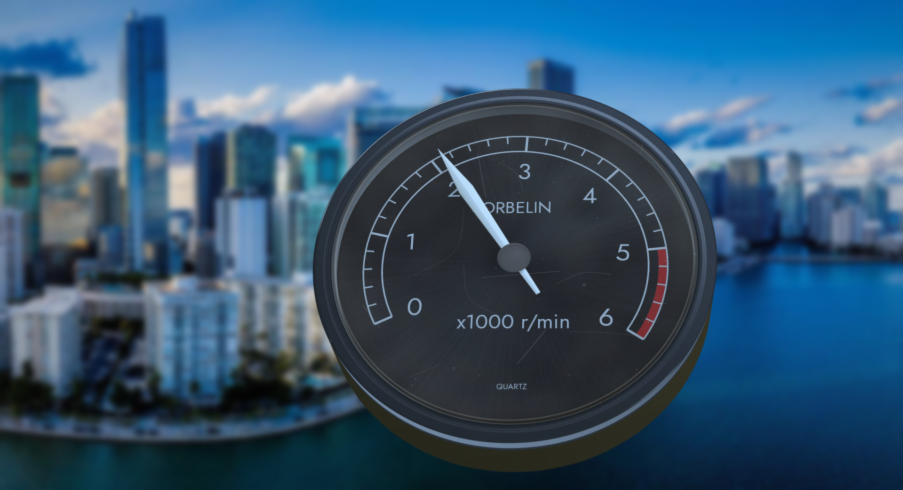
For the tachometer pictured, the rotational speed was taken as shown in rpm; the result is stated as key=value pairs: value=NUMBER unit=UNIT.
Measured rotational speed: value=2100 unit=rpm
